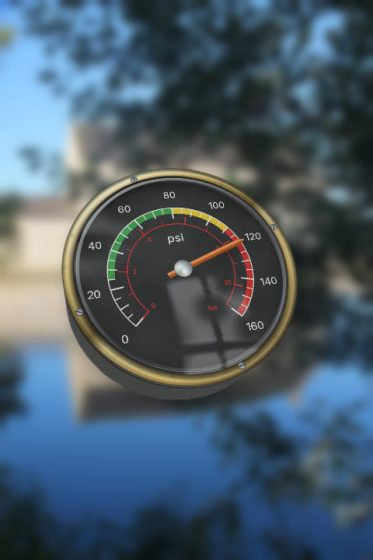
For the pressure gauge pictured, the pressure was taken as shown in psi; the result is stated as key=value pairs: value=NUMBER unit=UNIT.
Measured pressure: value=120 unit=psi
